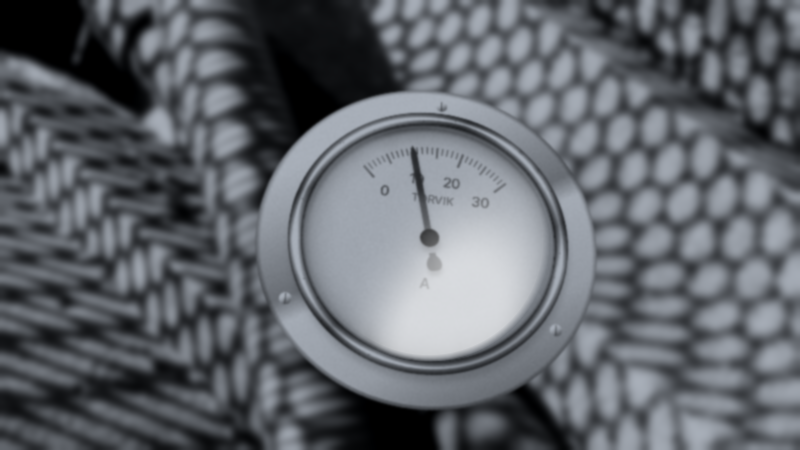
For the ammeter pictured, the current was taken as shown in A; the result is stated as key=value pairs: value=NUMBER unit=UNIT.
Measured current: value=10 unit=A
